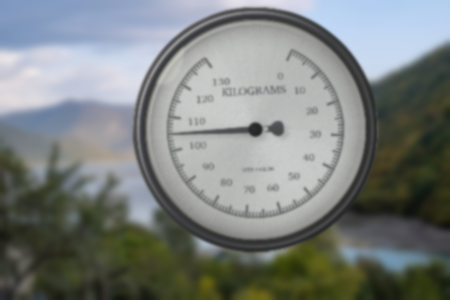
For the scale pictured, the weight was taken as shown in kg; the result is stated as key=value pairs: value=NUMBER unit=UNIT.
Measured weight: value=105 unit=kg
